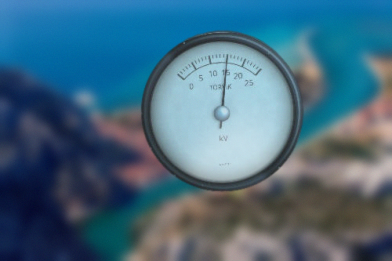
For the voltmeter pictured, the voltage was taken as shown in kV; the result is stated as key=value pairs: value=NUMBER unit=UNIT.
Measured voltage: value=15 unit=kV
